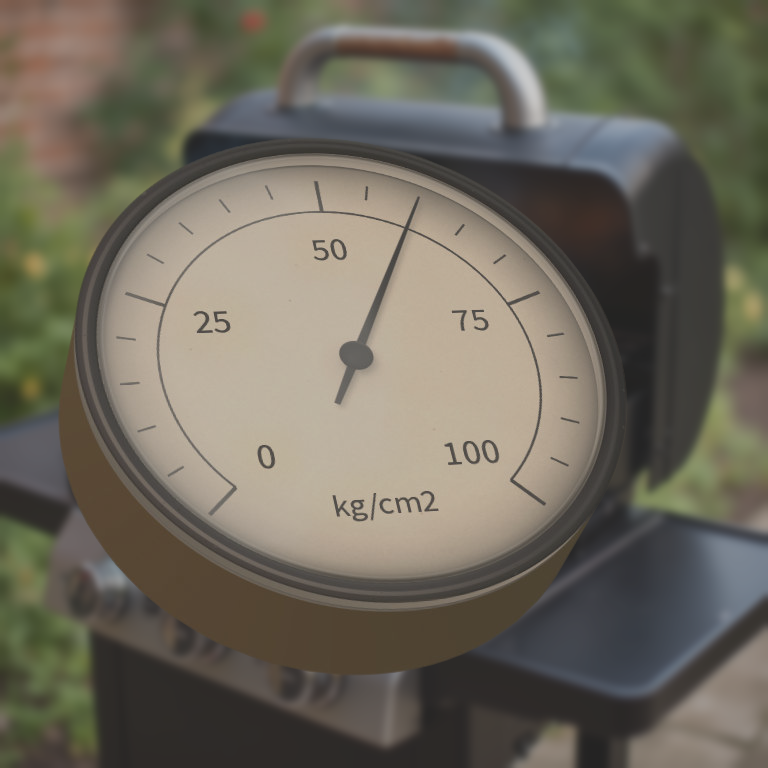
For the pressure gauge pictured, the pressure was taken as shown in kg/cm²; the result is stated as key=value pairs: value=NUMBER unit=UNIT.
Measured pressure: value=60 unit=kg/cm²
